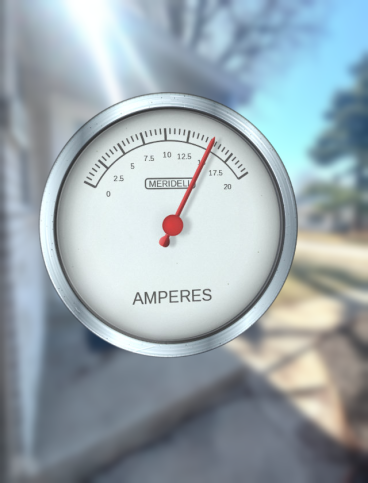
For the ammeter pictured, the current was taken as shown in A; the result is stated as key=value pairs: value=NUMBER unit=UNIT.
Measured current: value=15 unit=A
